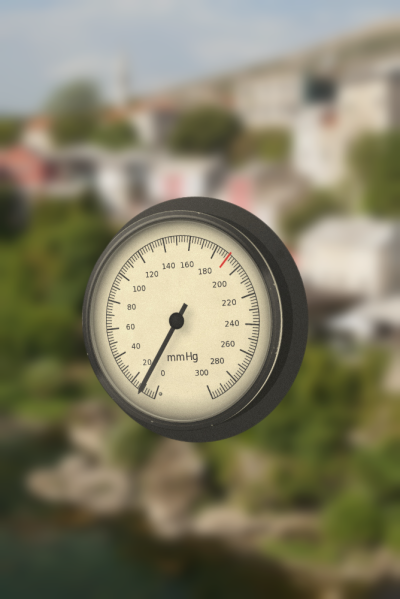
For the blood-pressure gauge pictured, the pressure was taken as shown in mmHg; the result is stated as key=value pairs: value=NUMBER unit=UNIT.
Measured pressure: value=10 unit=mmHg
